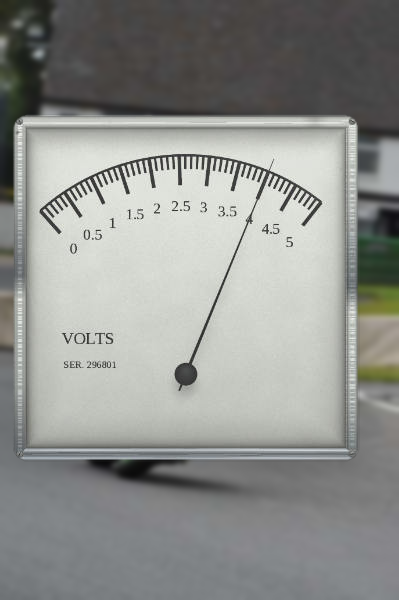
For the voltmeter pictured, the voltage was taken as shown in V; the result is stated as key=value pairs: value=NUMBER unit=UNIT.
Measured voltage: value=4 unit=V
